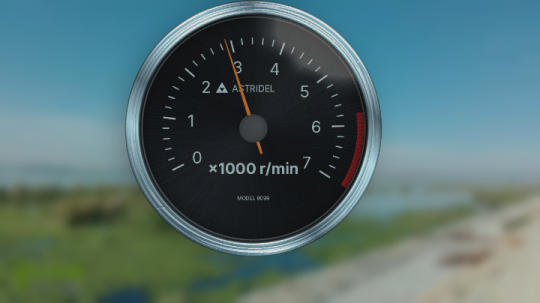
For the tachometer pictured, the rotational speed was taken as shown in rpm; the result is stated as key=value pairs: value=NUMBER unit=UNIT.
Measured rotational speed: value=2900 unit=rpm
